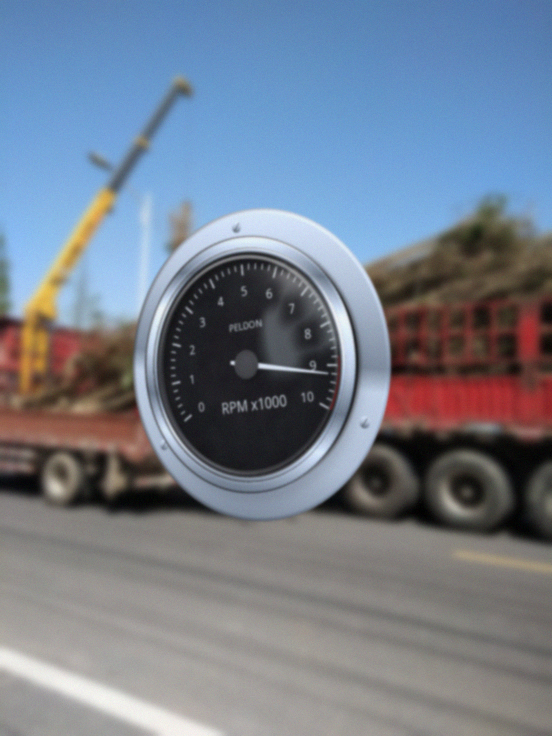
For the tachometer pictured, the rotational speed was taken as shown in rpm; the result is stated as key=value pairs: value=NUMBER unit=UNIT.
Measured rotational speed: value=9200 unit=rpm
